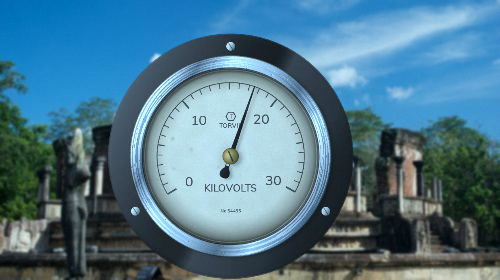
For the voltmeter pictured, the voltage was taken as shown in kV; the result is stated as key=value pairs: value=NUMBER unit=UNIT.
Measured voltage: value=17.5 unit=kV
